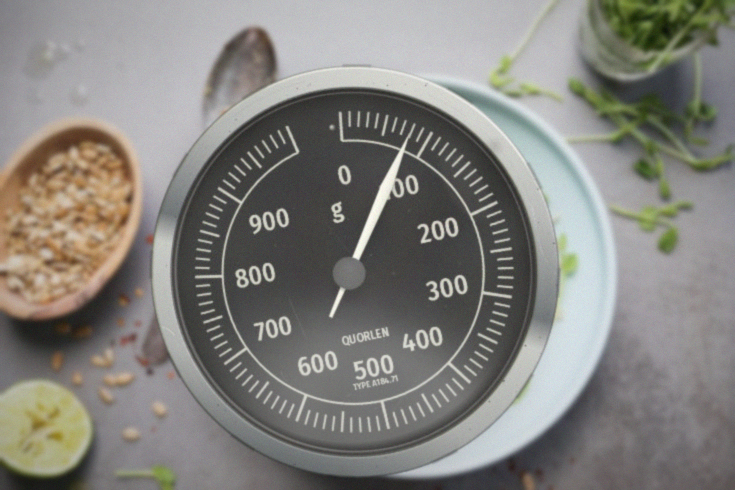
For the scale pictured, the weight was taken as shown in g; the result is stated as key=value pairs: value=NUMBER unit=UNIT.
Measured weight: value=80 unit=g
